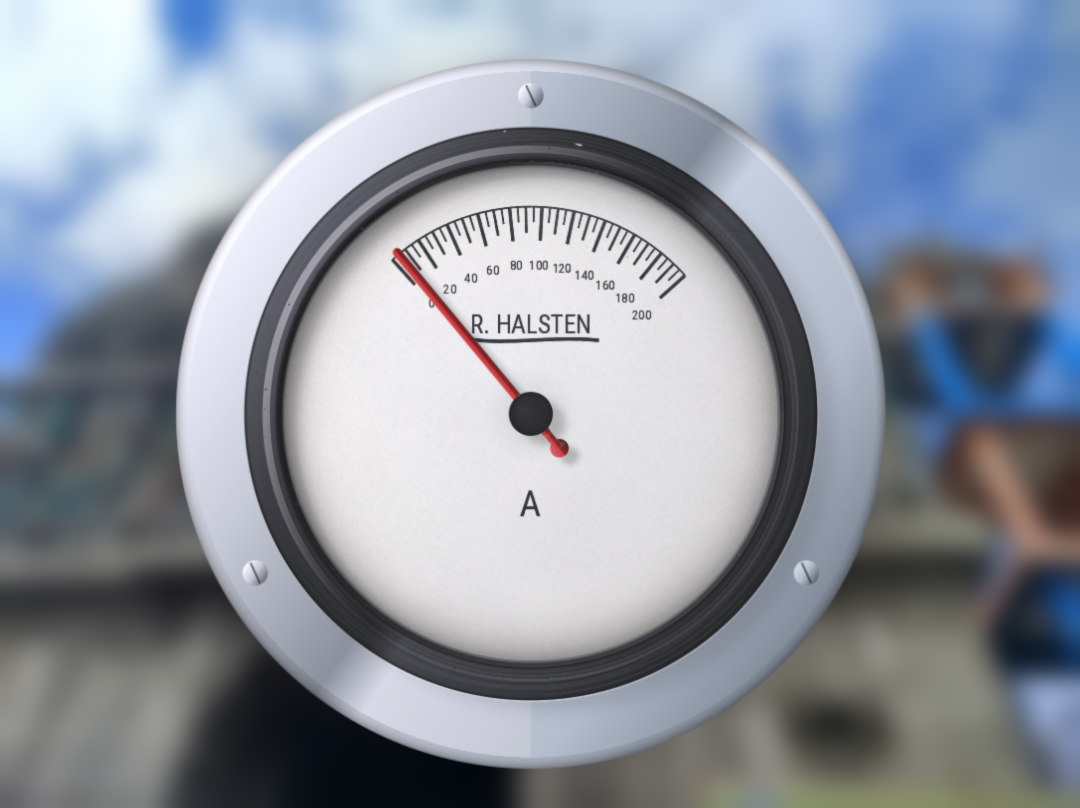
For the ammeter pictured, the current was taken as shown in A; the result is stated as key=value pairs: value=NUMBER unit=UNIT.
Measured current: value=5 unit=A
